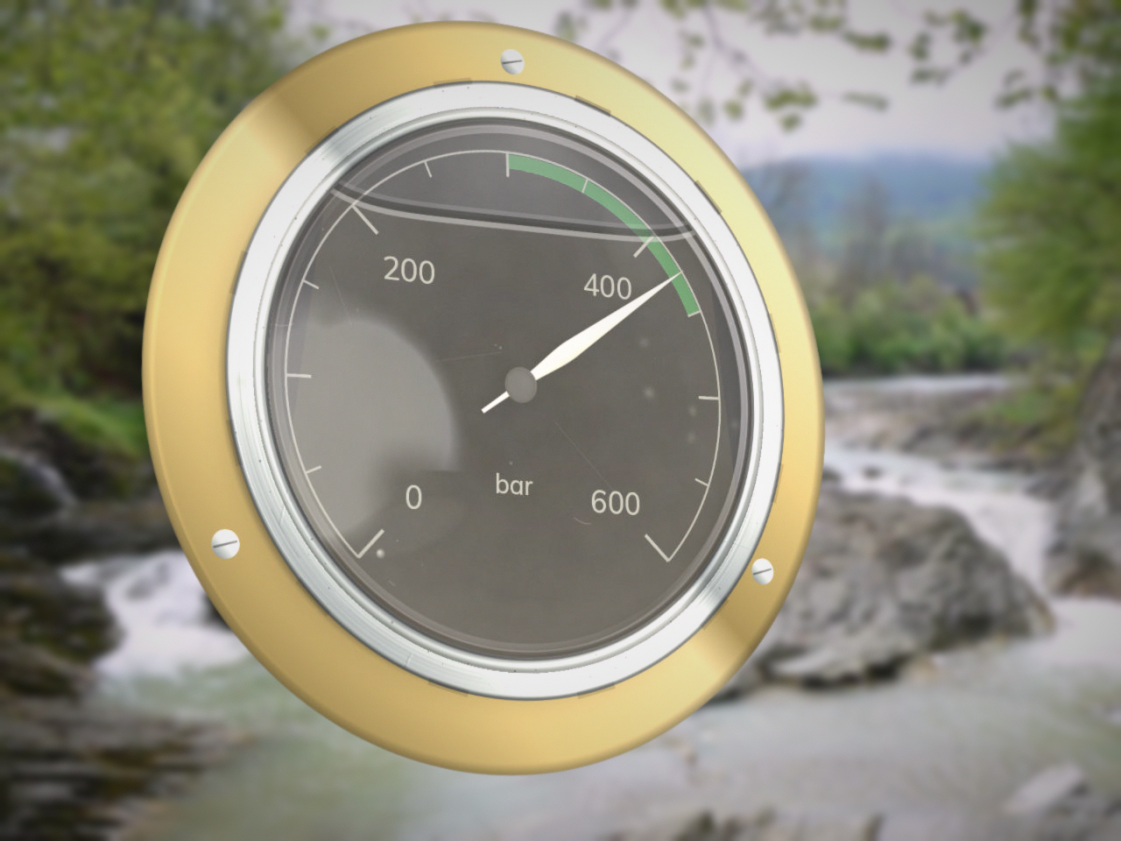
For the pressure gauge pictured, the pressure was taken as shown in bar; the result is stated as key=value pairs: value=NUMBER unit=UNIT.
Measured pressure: value=425 unit=bar
